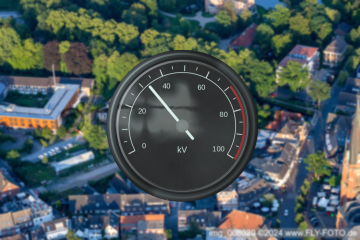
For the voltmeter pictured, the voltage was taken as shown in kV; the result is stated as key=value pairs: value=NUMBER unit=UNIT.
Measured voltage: value=32.5 unit=kV
